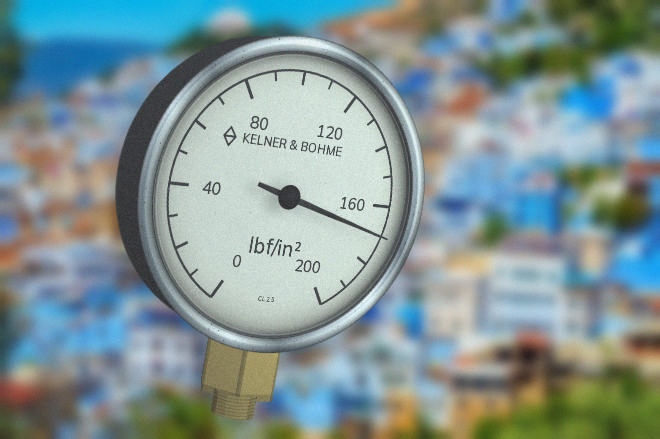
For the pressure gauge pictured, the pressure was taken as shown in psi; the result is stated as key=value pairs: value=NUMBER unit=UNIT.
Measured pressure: value=170 unit=psi
